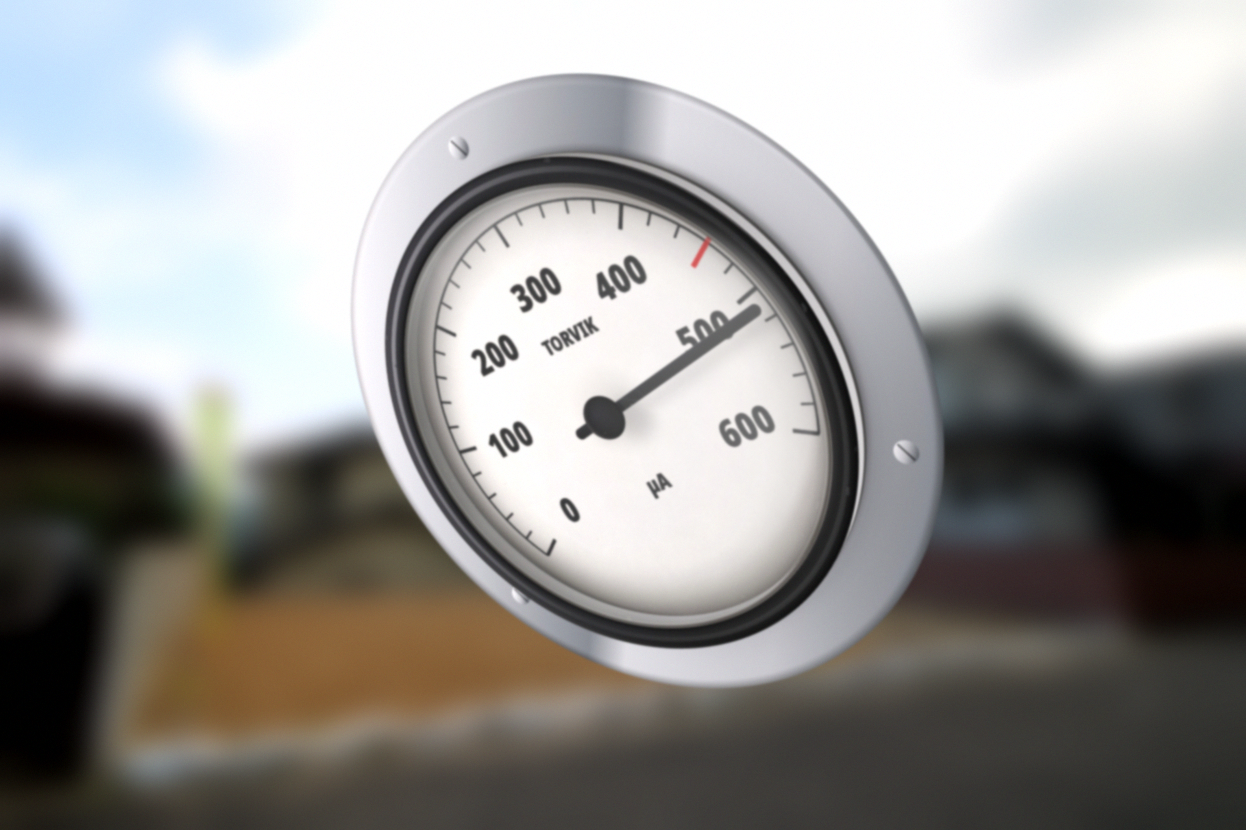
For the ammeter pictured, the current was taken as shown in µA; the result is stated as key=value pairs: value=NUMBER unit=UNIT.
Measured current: value=510 unit=µA
